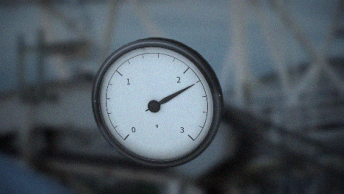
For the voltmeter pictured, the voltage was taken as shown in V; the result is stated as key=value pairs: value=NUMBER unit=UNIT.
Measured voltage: value=2.2 unit=V
